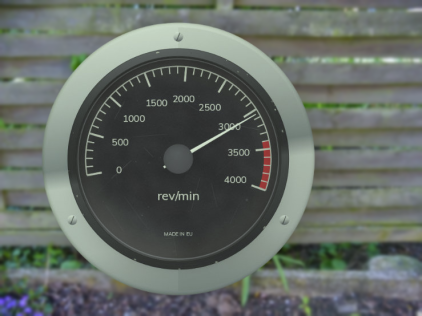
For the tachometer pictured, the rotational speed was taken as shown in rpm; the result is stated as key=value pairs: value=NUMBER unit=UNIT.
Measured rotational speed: value=3050 unit=rpm
